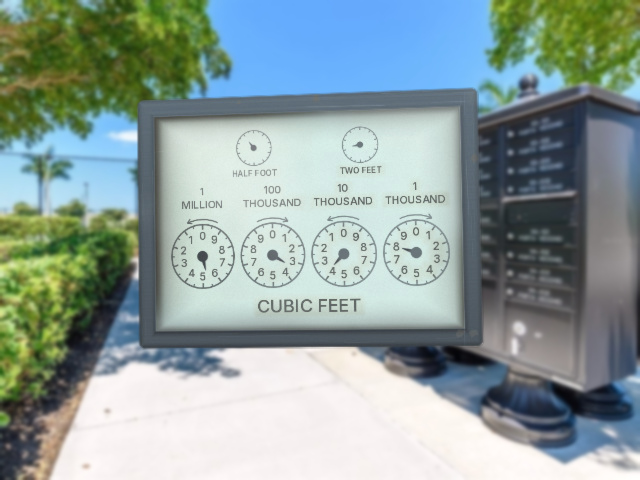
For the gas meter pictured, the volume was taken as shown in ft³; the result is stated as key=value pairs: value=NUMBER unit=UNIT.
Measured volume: value=533800 unit=ft³
